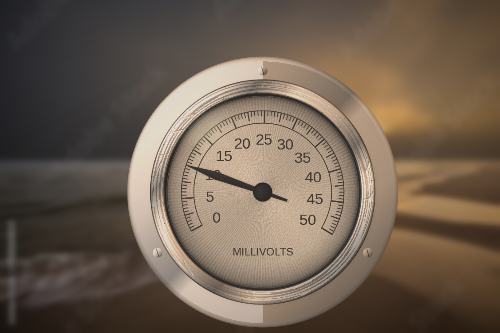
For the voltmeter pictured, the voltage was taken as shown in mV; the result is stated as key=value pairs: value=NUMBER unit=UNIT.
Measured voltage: value=10 unit=mV
